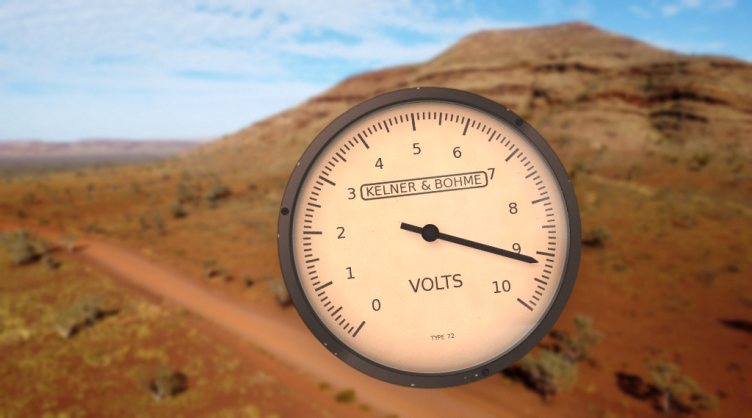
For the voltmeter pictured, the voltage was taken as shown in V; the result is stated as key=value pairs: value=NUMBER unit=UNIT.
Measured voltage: value=9.2 unit=V
